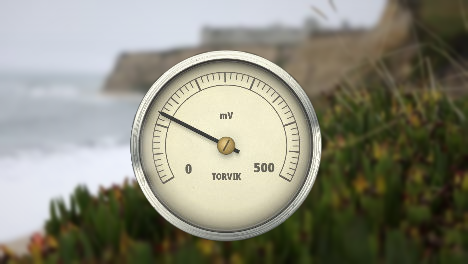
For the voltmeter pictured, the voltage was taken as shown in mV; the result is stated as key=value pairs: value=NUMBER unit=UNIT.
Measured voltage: value=120 unit=mV
